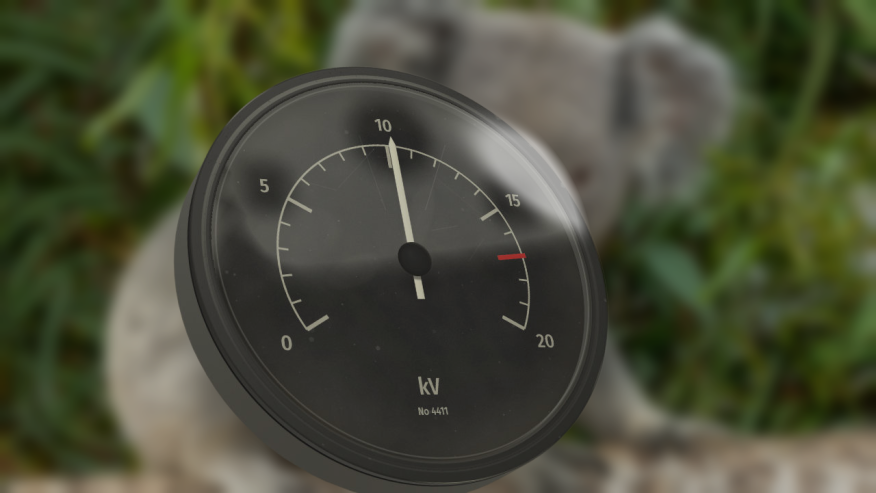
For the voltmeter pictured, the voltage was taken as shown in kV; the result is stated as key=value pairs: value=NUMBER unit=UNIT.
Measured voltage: value=10 unit=kV
